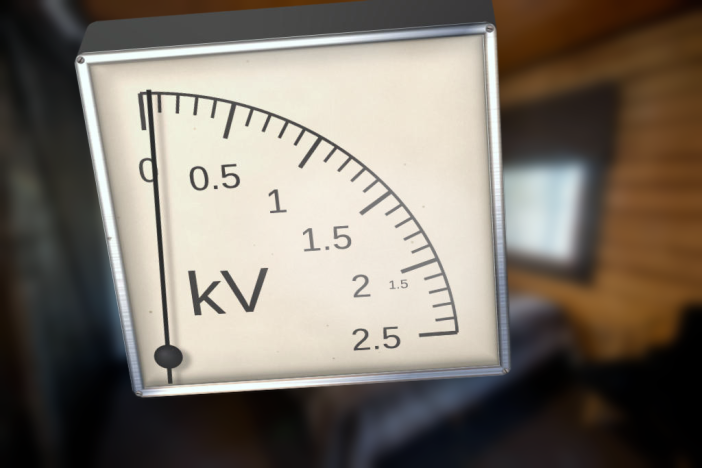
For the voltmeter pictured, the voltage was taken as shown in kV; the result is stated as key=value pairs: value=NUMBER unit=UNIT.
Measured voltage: value=0.05 unit=kV
